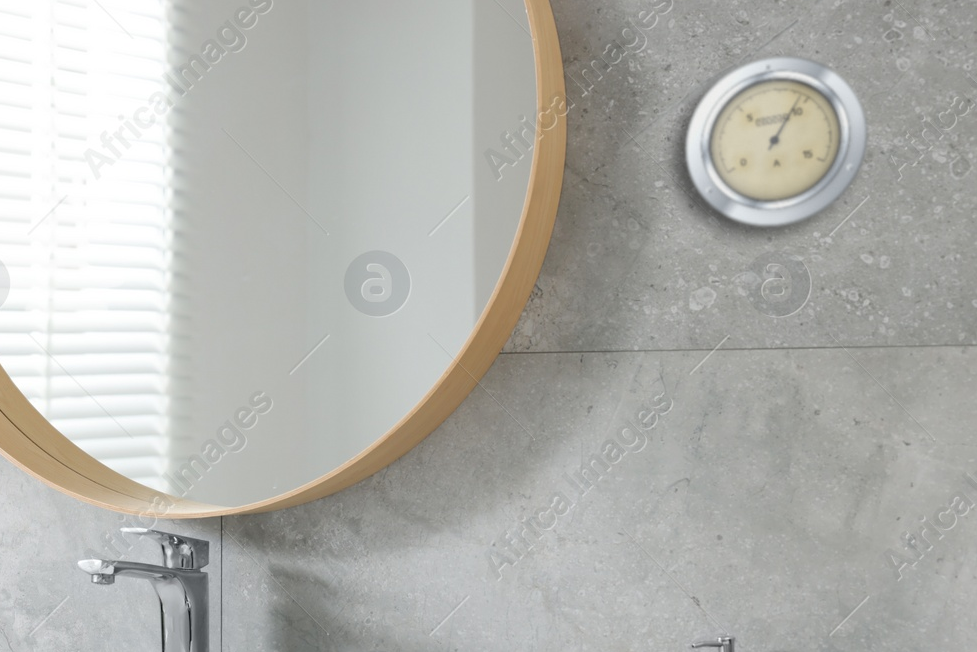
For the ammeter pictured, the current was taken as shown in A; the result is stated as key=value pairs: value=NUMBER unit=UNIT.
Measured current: value=9.5 unit=A
